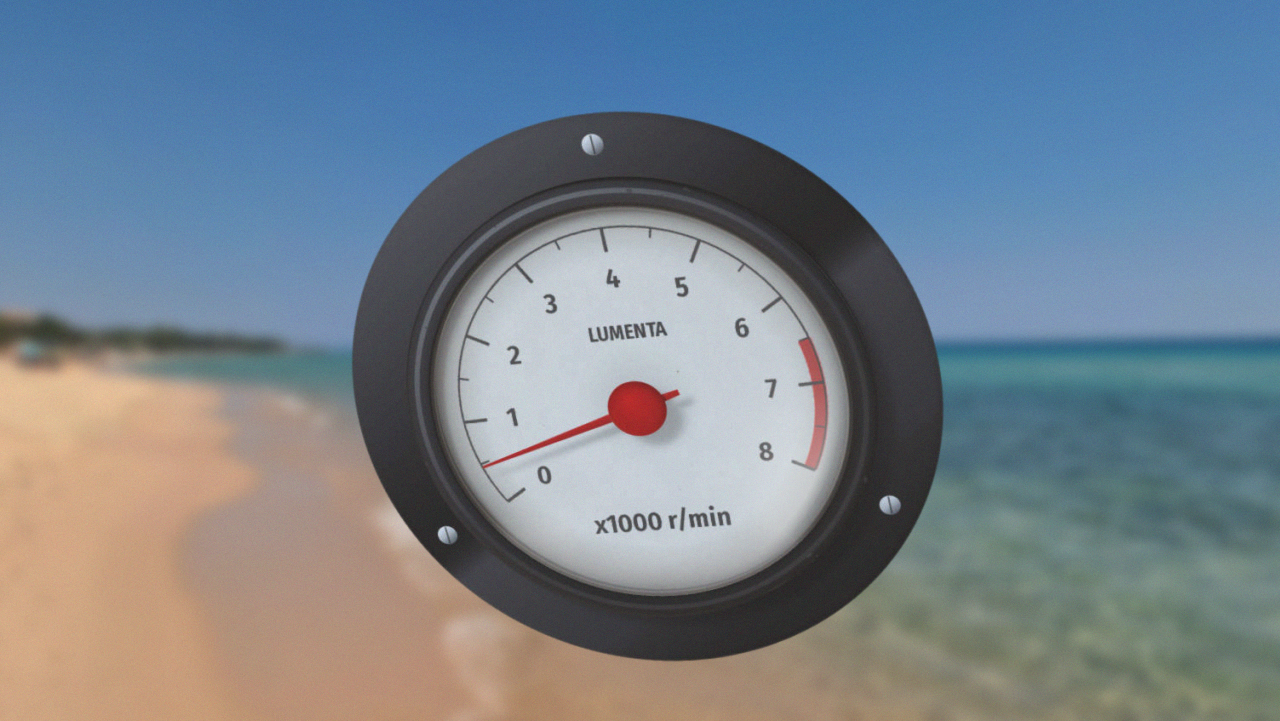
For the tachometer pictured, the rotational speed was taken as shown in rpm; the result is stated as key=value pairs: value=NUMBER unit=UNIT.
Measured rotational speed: value=500 unit=rpm
